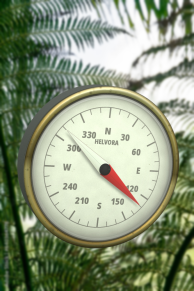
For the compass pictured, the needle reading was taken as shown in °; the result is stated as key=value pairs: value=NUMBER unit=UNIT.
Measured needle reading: value=130 unit=°
